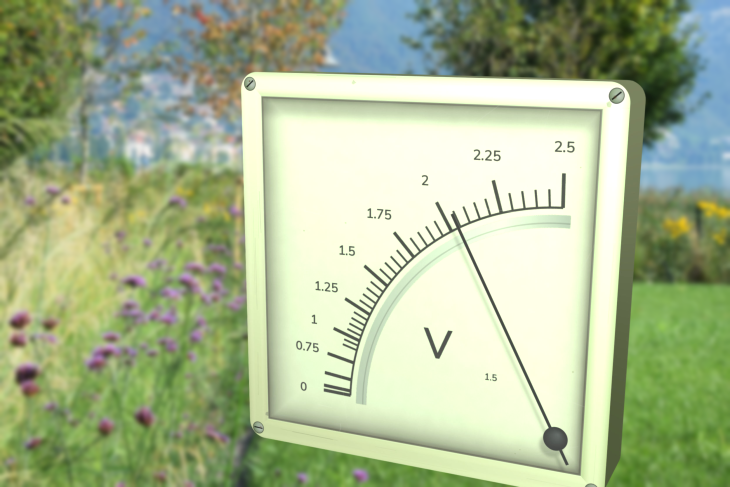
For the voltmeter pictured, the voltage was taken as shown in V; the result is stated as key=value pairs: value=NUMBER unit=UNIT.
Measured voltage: value=2.05 unit=V
